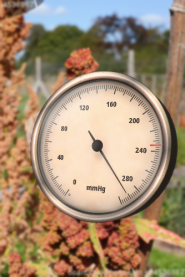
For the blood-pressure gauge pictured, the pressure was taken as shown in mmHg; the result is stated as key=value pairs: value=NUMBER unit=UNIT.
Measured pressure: value=290 unit=mmHg
